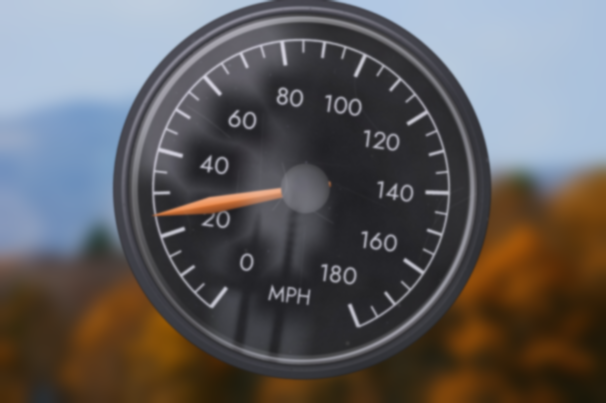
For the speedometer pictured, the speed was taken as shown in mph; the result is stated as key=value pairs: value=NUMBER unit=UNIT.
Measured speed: value=25 unit=mph
